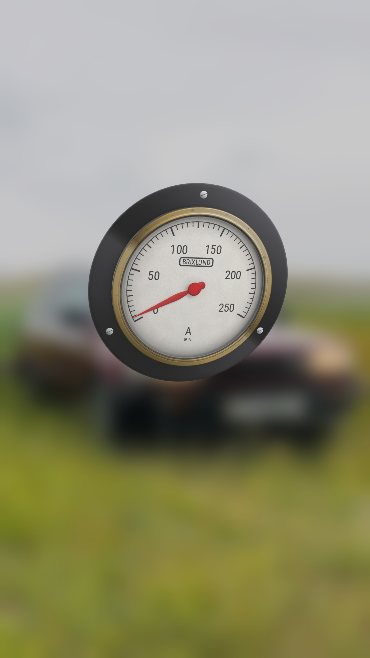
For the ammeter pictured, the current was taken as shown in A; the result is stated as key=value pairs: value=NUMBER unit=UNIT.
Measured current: value=5 unit=A
